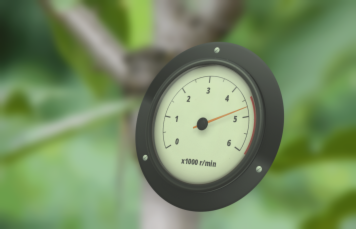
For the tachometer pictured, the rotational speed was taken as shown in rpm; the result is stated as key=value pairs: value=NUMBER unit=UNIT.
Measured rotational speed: value=4750 unit=rpm
